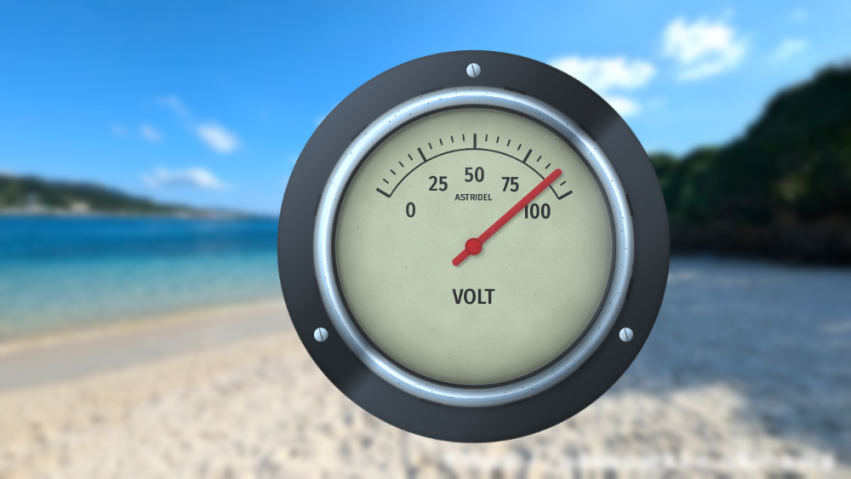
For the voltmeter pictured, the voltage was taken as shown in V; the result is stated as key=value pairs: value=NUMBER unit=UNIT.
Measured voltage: value=90 unit=V
